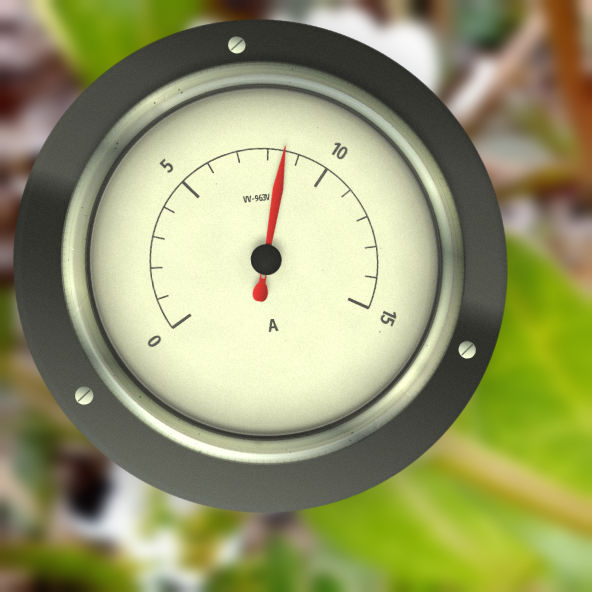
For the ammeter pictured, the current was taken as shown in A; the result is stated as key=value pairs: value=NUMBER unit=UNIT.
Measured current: value=8.5 unit=A
